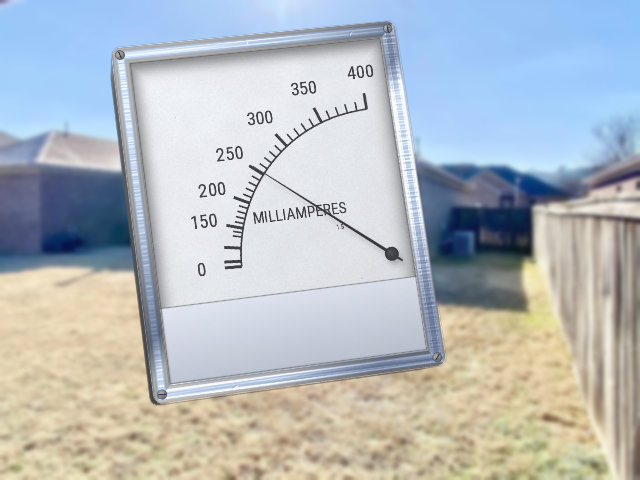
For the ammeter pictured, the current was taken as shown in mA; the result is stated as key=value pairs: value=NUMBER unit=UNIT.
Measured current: value=250 unit=mA
